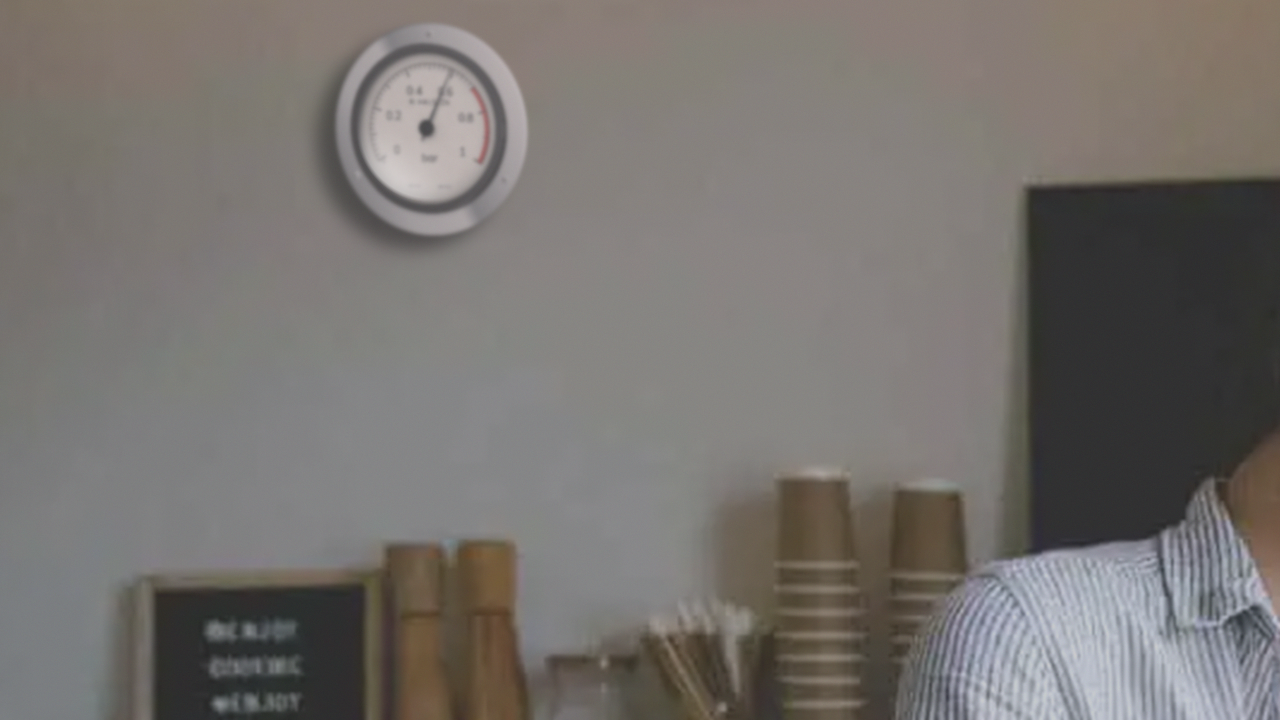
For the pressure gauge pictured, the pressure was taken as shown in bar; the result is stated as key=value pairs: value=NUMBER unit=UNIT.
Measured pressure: value=0.6 unit=bar
